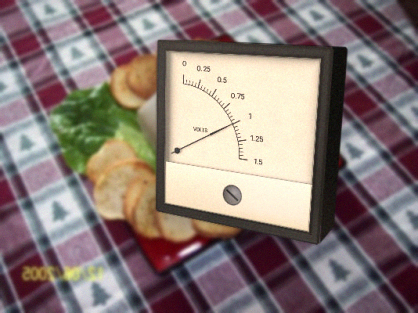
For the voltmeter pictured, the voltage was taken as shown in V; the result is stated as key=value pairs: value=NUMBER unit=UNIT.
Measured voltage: value=1 unit=V
